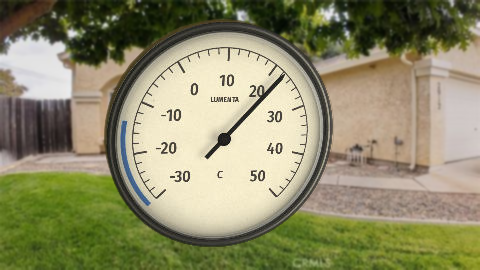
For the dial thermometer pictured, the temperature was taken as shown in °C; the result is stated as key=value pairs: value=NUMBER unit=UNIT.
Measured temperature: value=22 unit=°C
